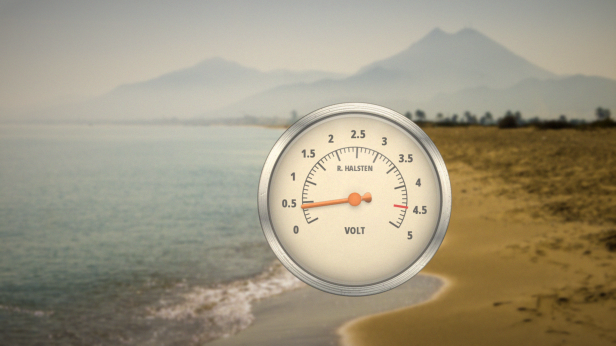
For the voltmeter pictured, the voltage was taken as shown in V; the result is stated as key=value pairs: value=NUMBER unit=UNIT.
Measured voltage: value=0.4 unit=V
